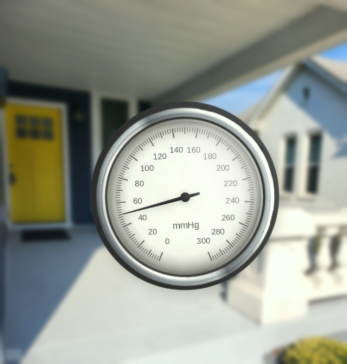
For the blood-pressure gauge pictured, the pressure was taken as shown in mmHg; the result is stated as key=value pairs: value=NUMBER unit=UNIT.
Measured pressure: value=50 unit=mmHg
